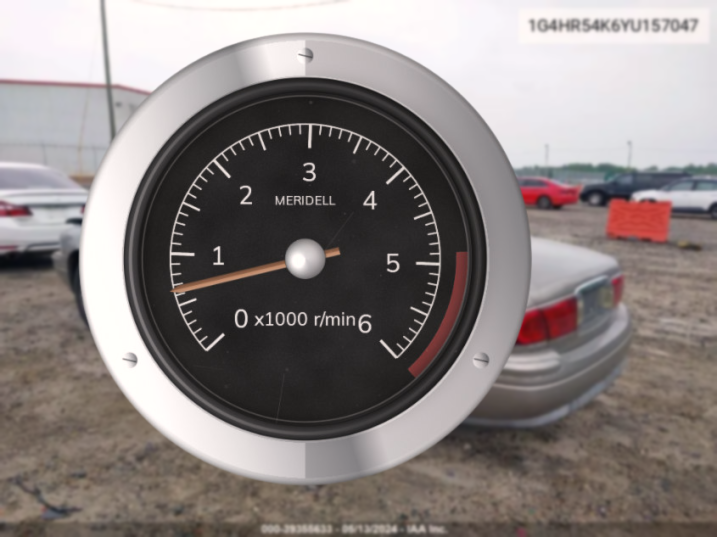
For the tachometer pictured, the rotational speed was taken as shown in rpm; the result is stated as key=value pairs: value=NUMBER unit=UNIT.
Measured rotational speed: value=650 unit=rpm
